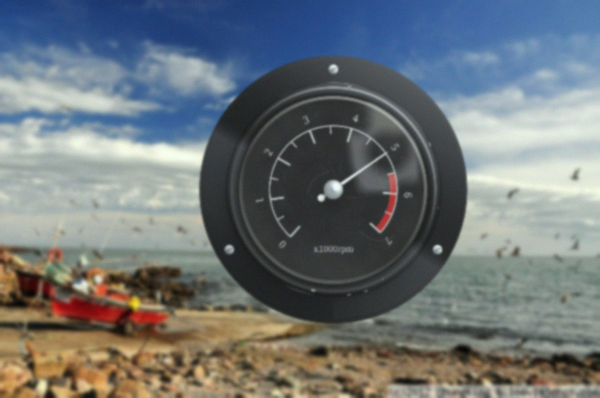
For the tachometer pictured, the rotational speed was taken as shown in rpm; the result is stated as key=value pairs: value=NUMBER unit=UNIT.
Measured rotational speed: value=5000 unit=rpm
